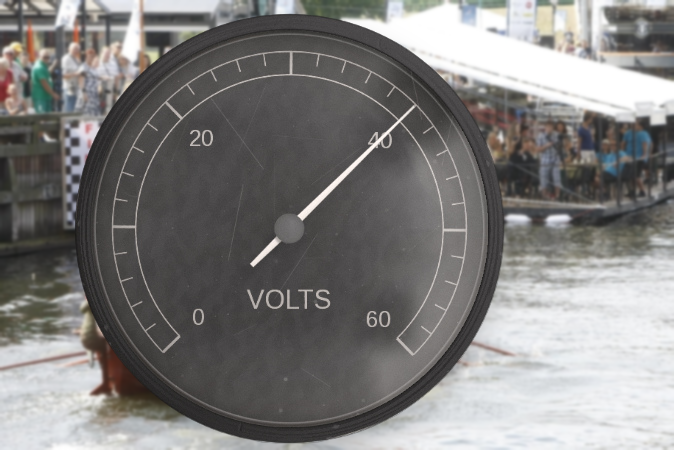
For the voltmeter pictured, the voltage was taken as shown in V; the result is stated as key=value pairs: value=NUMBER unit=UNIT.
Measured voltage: value=40 unit=V
